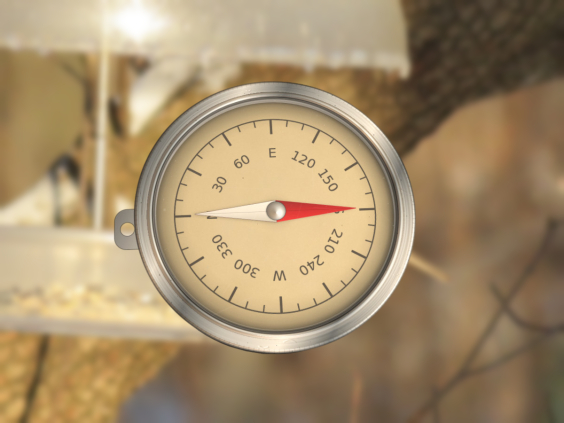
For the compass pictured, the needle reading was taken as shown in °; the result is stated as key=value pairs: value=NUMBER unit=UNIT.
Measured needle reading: value=180 unit=°
